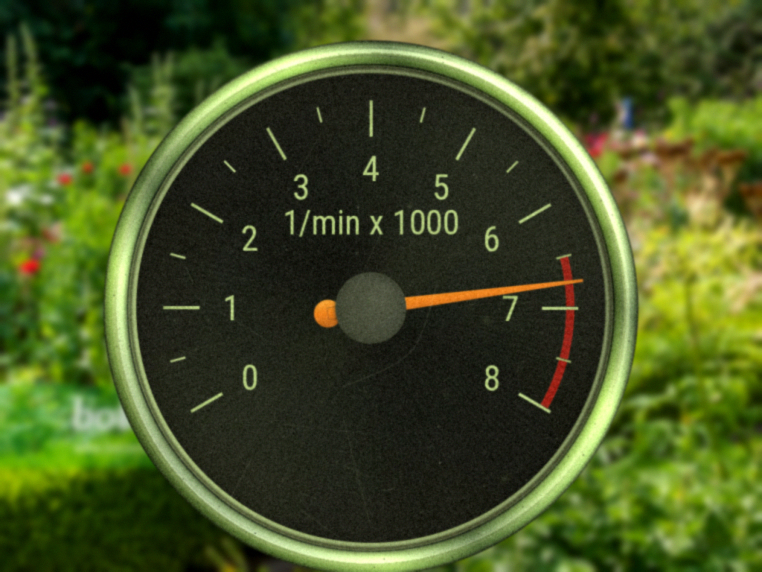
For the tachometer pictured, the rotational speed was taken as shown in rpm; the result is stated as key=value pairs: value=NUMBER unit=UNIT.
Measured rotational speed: value=6750 unit=rpm
